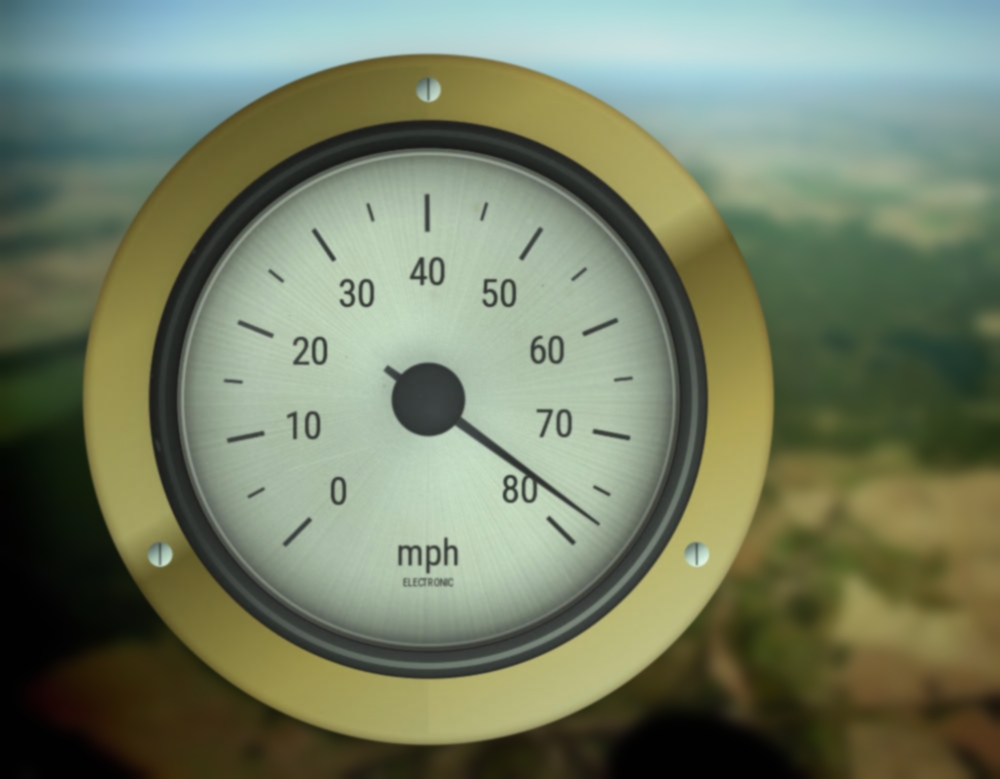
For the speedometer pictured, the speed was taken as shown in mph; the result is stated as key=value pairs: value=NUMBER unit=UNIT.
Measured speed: value=77.5 unit=mph
